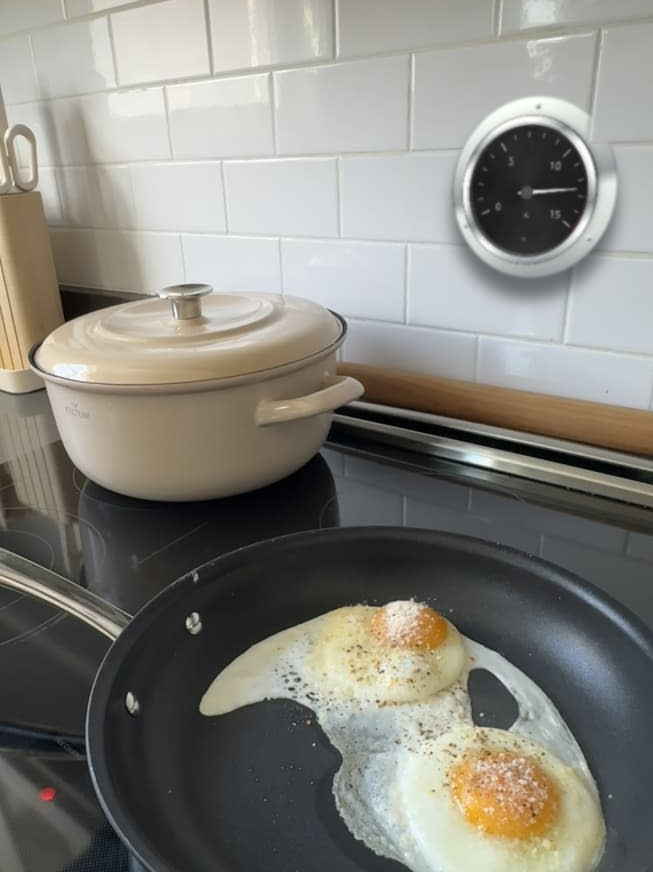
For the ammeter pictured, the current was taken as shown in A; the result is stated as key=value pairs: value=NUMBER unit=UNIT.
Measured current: value=12.5 unit=A
